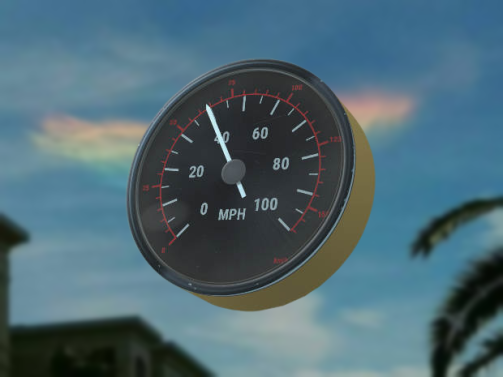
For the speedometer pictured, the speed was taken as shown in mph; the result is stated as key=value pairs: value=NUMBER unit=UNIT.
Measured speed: value=40 unit=mph
